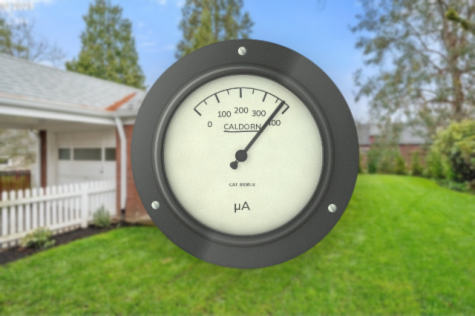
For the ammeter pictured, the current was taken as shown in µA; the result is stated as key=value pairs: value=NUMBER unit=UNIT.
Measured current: value=375 unit=µA
